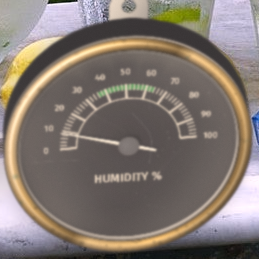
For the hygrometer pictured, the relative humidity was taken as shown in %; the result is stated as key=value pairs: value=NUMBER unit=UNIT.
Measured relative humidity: value=10 unit=%
